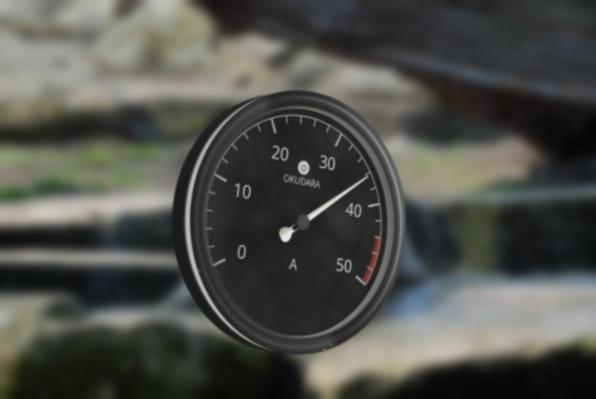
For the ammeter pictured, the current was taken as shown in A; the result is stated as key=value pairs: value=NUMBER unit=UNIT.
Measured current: value=36 unit=A
